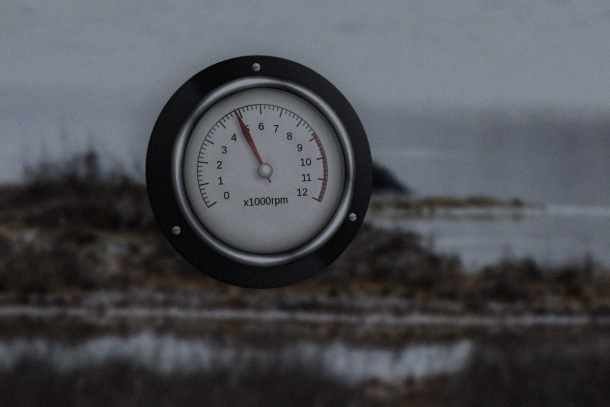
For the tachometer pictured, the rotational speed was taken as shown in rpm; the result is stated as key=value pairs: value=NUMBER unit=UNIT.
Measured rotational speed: value=4800 unit=rpm
